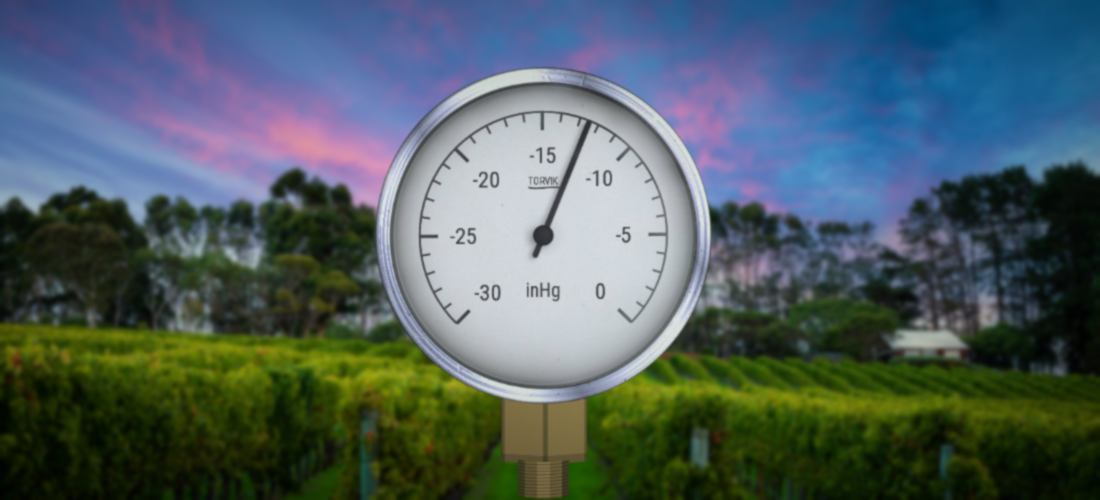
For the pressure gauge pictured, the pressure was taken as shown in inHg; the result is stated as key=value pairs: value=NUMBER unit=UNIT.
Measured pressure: value=-12.5 unit=inHg
